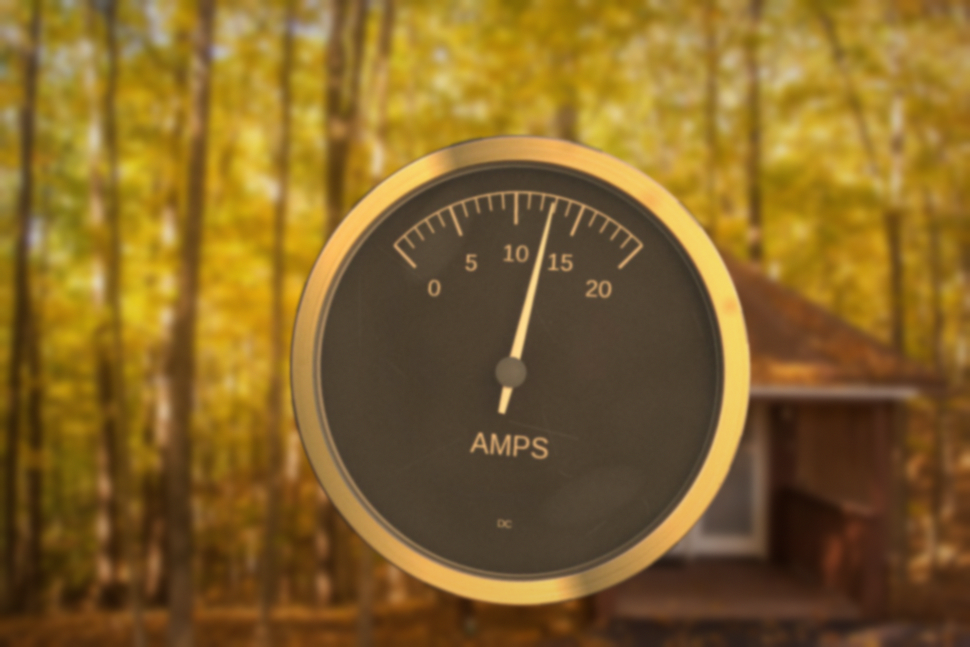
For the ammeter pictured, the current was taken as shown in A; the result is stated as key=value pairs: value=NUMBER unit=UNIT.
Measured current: value=13 unit=A
